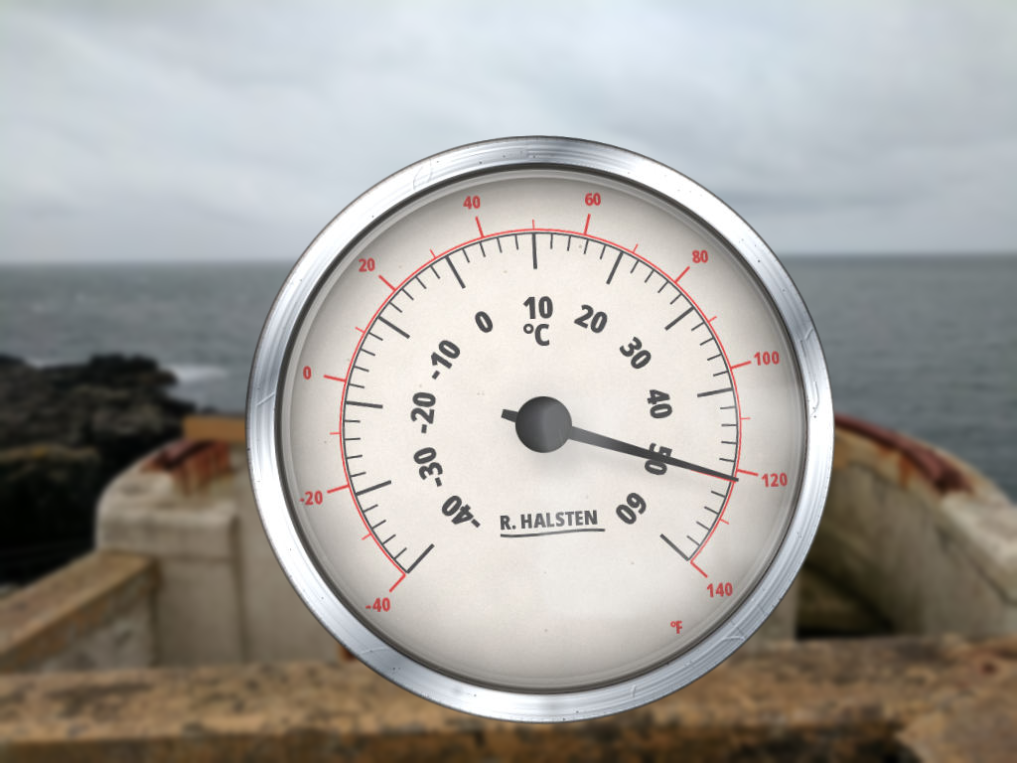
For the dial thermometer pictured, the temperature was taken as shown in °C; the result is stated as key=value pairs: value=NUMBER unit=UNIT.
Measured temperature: value=50 unit=°C
